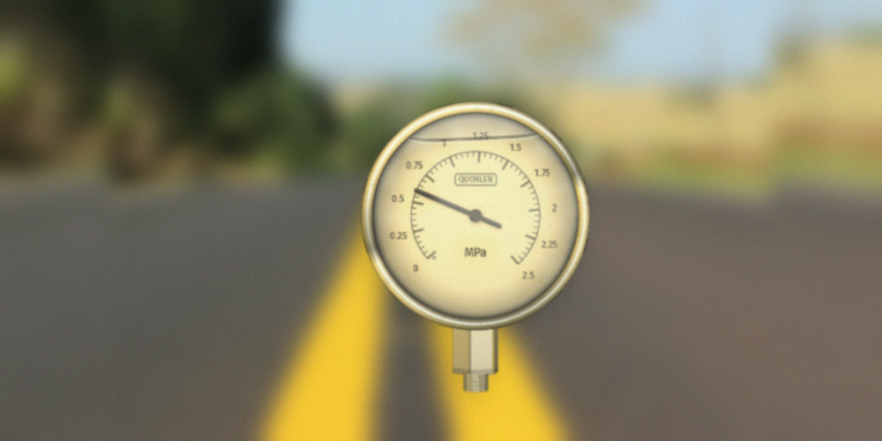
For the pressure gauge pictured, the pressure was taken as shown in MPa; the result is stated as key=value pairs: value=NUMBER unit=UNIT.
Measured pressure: value=0.6 unit=MPa
